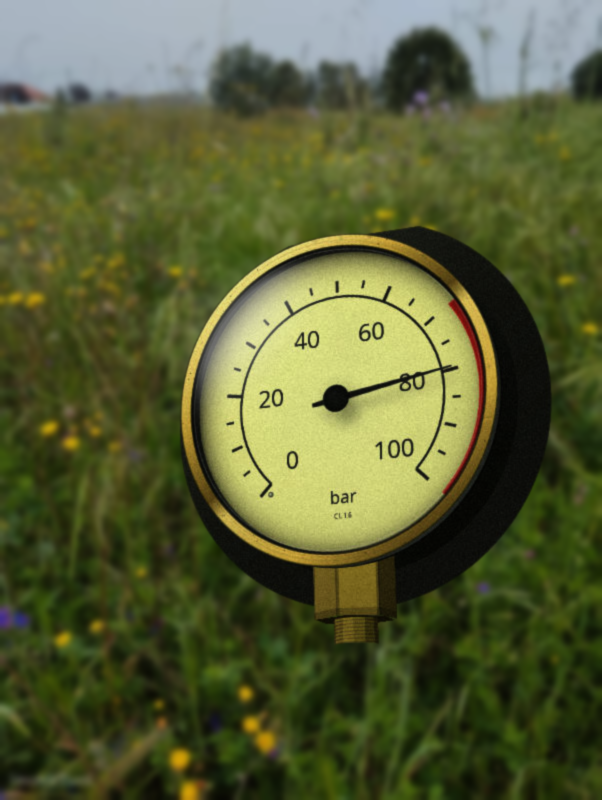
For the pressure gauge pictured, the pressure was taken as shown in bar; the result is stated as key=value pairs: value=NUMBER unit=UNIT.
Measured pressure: value=80 unit=bar
